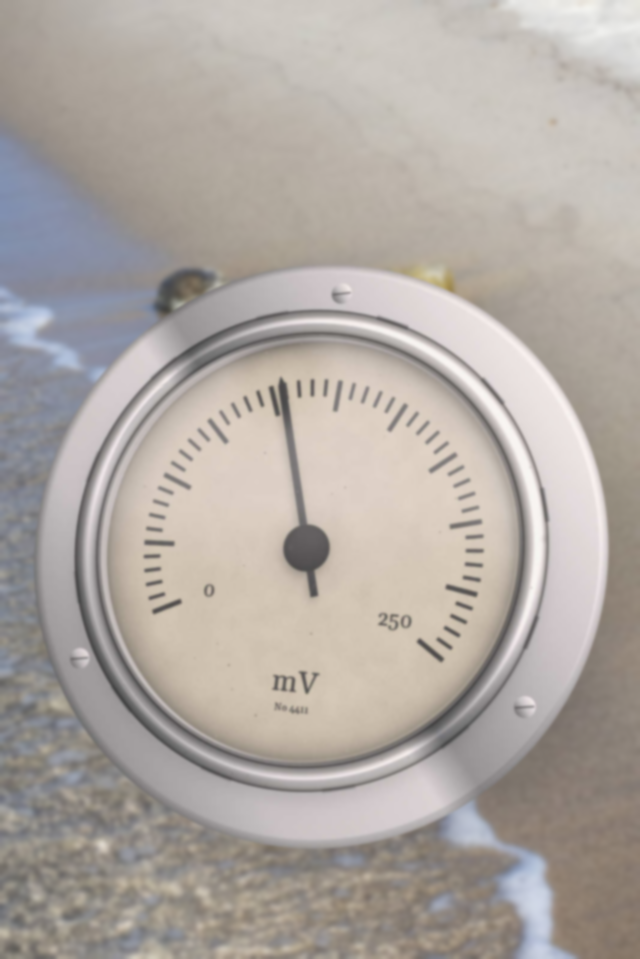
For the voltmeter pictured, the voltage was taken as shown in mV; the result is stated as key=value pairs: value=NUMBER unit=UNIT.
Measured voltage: value=105 unit=mV
